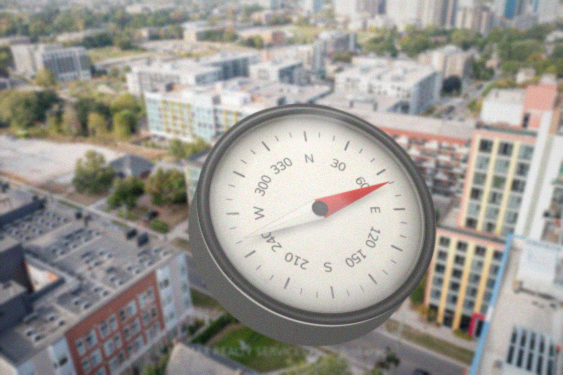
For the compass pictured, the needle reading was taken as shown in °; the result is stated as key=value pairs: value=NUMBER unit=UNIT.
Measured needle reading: value=70 unit=°
